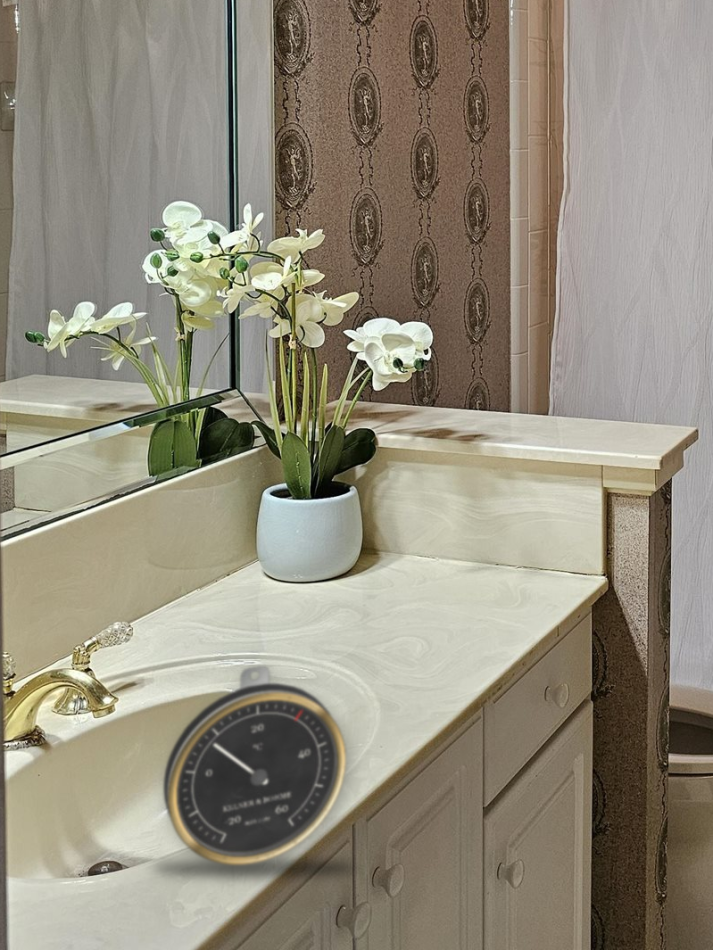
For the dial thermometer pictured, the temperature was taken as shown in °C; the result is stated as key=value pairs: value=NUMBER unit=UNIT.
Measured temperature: value=8 unit=°C
